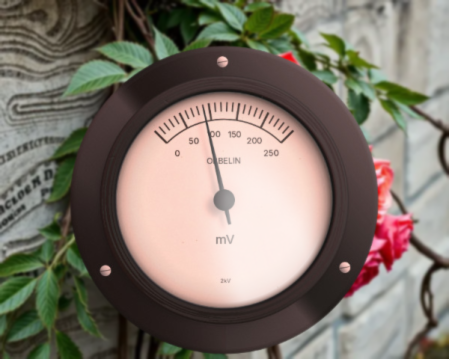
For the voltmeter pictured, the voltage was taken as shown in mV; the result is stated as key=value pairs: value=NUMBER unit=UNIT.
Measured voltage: value=90 unit=mV
